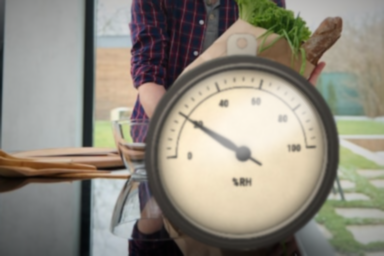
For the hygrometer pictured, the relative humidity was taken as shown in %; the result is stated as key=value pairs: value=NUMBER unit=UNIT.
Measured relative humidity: value=20 unit=%
